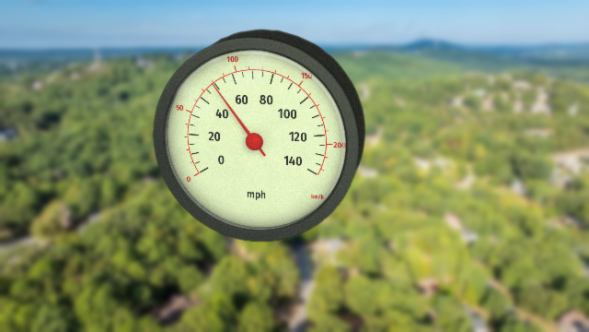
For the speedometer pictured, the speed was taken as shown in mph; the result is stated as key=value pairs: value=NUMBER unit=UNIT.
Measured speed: value=50 unit=mph
